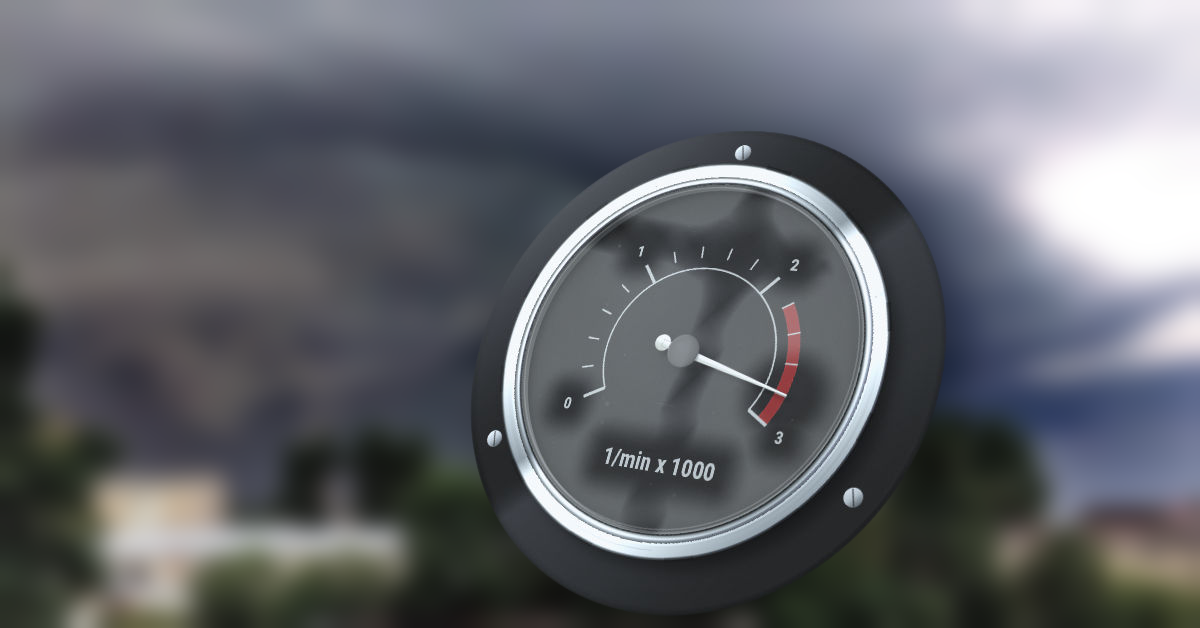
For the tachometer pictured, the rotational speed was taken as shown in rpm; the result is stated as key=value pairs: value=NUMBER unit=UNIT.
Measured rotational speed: value=2800 unit=rpm
